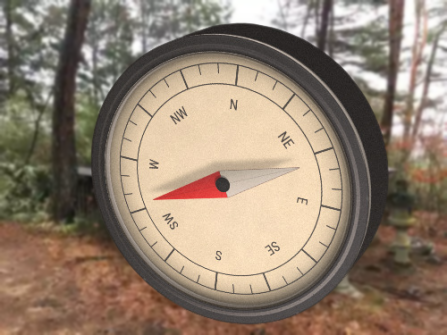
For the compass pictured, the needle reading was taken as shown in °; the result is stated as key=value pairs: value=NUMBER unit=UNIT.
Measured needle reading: value=245 unit=°
